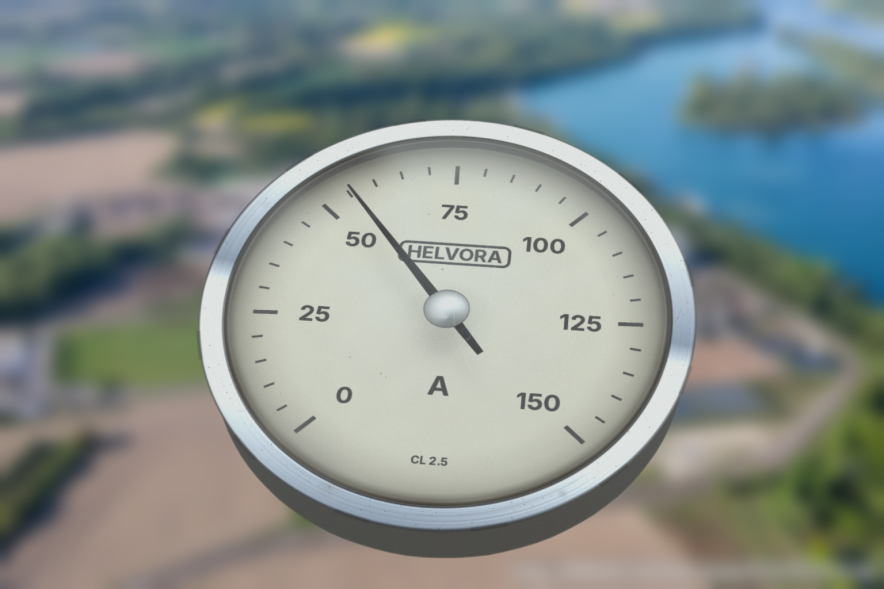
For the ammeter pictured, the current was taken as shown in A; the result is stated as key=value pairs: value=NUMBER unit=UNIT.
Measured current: value=55 unit=A
